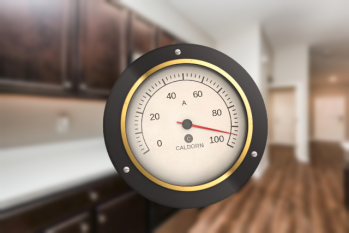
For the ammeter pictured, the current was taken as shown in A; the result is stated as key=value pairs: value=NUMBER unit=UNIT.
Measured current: value=94 unit=A
